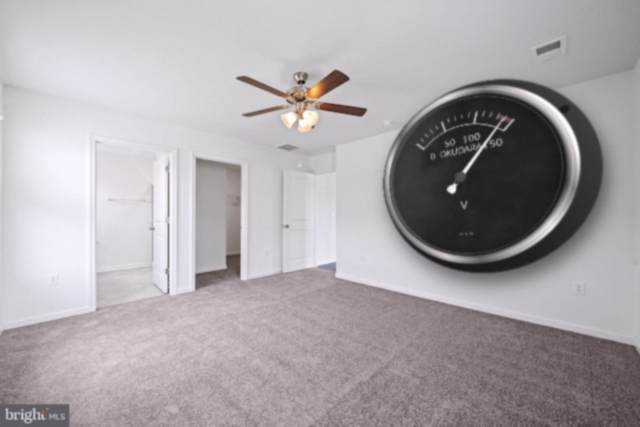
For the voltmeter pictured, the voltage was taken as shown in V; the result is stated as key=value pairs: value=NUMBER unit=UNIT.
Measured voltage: value=140 unit=V
